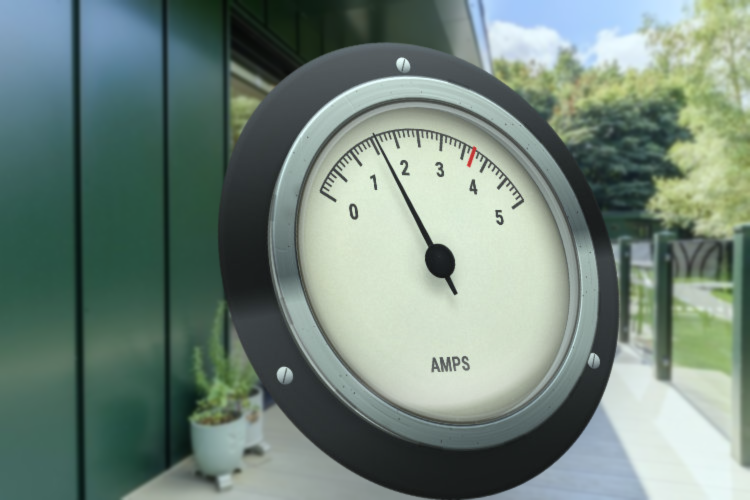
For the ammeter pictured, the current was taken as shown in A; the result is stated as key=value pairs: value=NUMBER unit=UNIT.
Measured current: value=1.5 unit=A
